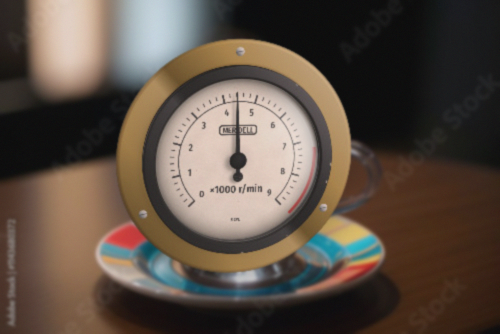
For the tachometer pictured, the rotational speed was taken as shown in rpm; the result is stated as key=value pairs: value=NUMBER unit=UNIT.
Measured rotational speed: value=4400 unit=rpm
